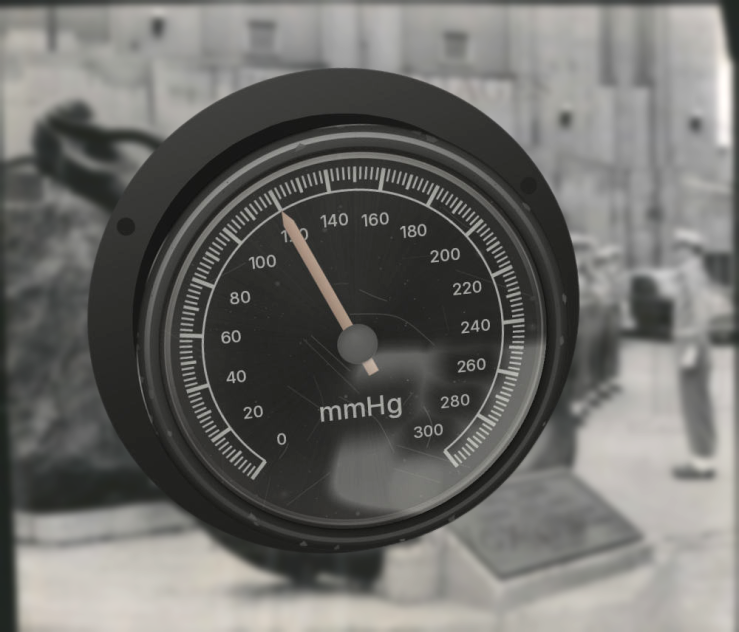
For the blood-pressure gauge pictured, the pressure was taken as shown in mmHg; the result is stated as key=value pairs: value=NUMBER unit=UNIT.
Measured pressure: value=120 unit=mmHg
